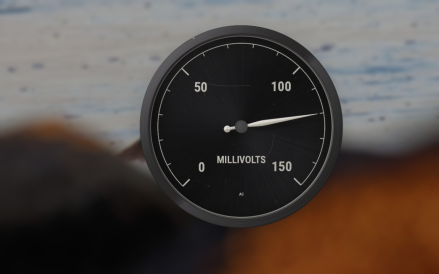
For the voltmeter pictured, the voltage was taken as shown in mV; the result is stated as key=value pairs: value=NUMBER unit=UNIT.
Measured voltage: value=120 unit=mV
